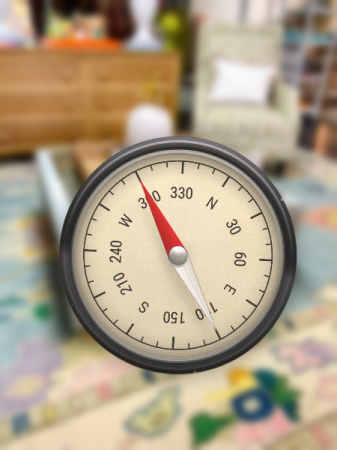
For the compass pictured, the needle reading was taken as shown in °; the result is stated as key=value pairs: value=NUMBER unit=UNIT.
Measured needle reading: value=300 unit=°
